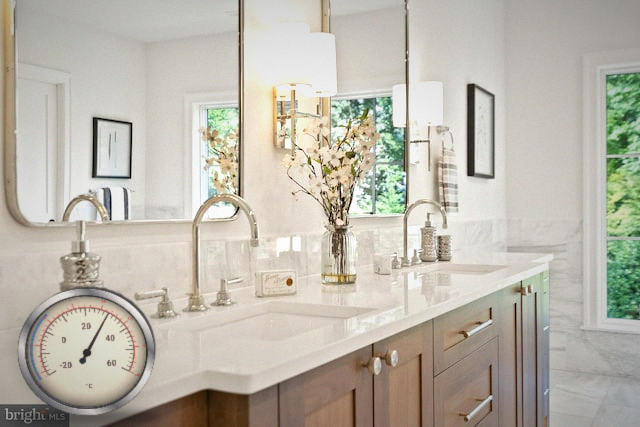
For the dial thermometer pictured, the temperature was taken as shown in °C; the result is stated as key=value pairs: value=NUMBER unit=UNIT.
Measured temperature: value=30 unit=°C
